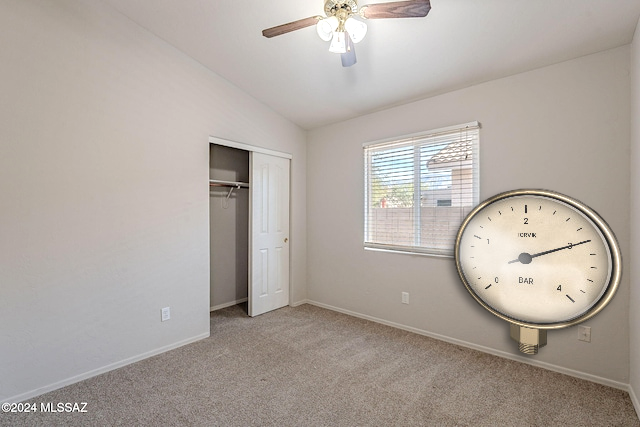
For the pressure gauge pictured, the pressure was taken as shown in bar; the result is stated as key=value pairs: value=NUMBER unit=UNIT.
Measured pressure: value=3 unit=bar
